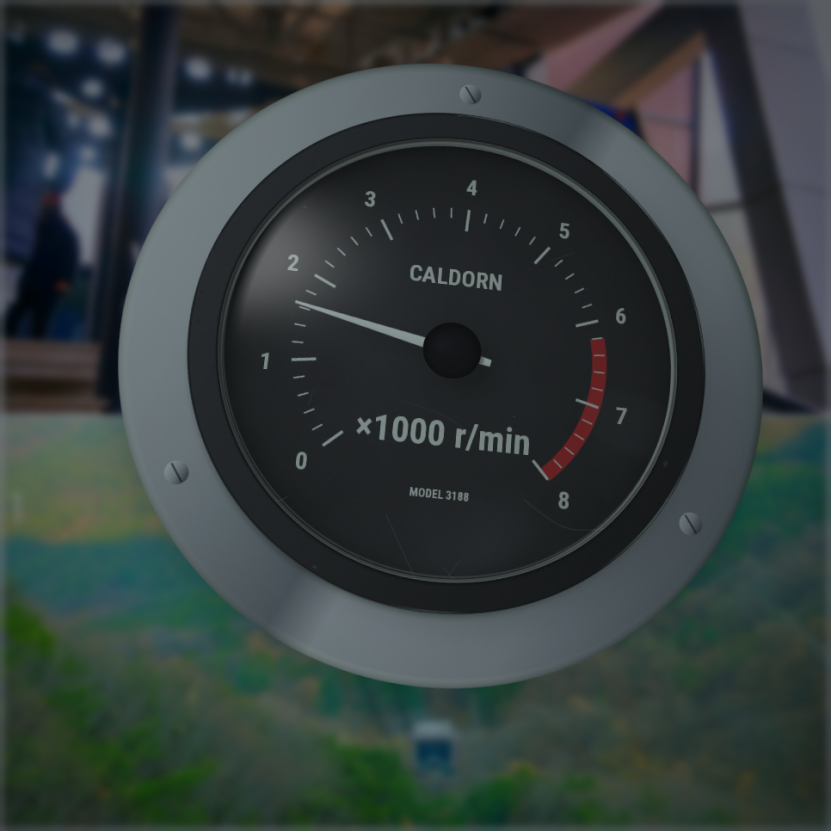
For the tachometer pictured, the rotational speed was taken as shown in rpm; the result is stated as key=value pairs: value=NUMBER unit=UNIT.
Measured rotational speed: value=1600 unit=rpm
